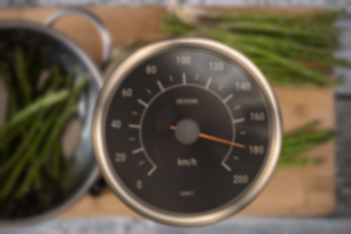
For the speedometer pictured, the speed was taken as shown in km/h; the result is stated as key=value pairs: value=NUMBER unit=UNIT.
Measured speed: value=180 unit=km/h
